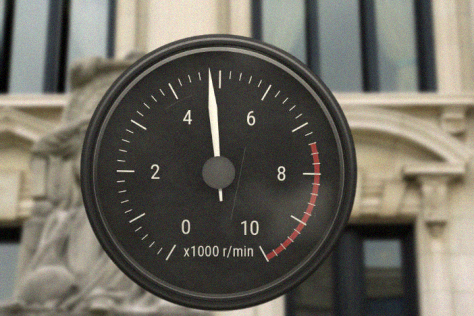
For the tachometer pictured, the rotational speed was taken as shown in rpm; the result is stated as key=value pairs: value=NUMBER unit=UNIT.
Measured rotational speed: value=4800 unit=rpm
